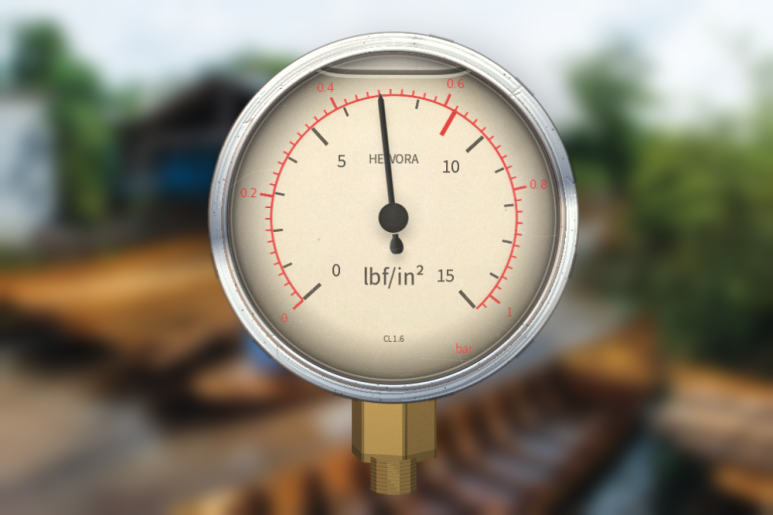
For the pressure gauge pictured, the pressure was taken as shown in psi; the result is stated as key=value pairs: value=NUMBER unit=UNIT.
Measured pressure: value=7 unit=psi
